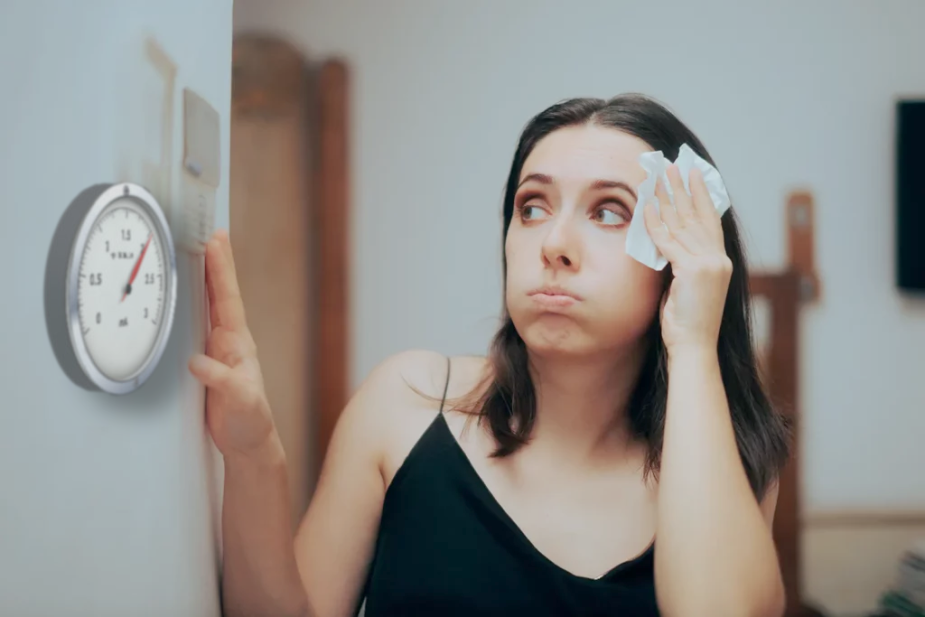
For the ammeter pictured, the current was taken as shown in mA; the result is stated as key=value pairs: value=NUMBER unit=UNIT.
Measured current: value=2 unit=mA
